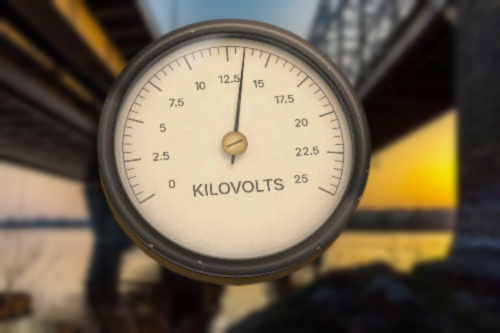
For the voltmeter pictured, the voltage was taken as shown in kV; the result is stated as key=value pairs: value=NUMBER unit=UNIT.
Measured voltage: value=13.5 unit=kV
